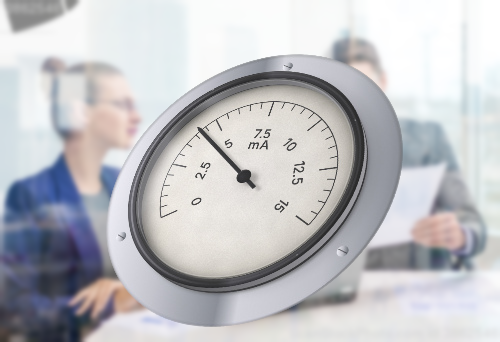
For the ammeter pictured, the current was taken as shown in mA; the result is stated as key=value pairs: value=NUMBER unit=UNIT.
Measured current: value=4.25 unit=mA
